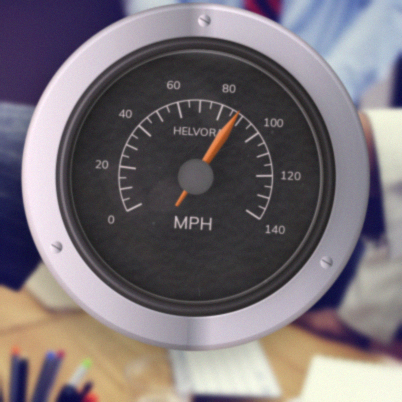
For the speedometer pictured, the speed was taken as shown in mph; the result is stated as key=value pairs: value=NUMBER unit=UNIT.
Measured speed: value=87.5 unit=mph
